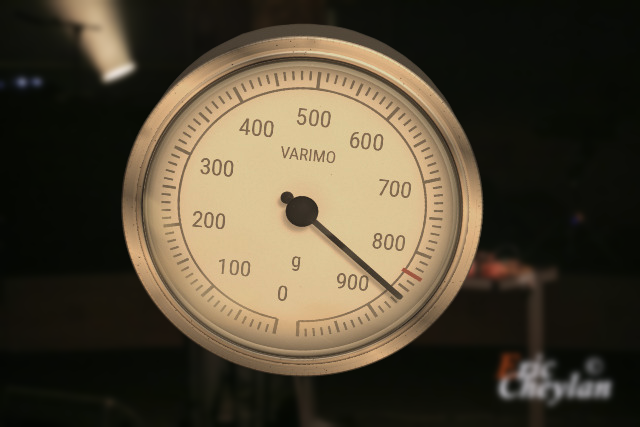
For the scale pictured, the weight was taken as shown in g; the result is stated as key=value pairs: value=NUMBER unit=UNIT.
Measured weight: value=860 unit=g
